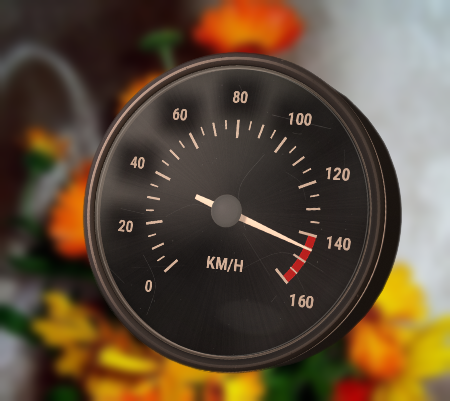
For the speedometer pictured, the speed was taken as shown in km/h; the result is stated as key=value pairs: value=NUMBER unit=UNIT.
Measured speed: value=145 unit=km/h
